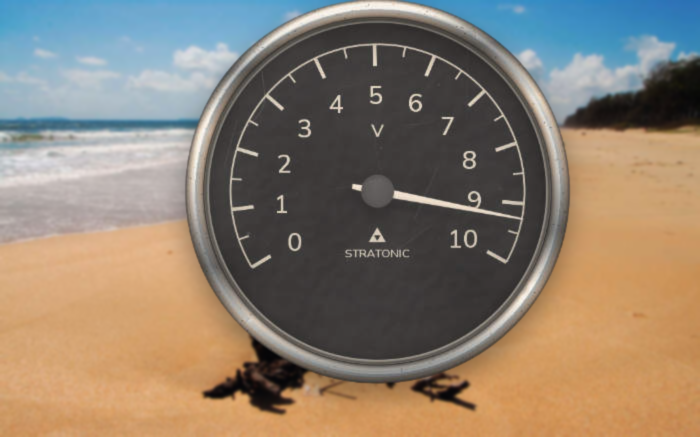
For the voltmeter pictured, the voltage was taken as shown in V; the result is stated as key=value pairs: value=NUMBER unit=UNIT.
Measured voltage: value=9.25 unit=V
